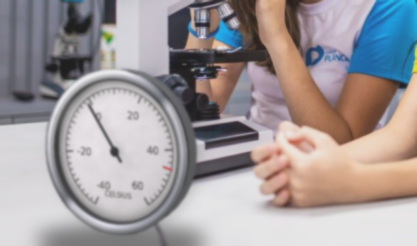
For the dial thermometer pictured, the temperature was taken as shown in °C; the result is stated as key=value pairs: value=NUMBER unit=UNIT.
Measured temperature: value=0 unit=°C
